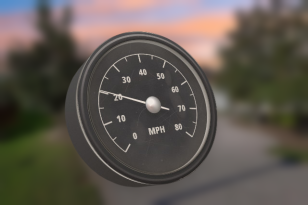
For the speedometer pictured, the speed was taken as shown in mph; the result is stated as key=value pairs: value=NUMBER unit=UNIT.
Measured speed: value=20 unit=mph
